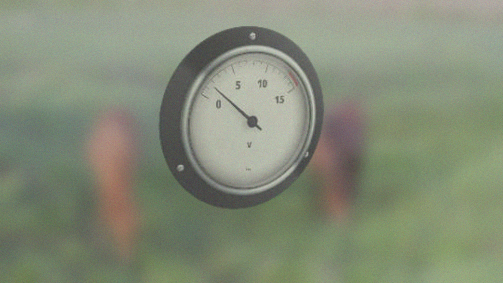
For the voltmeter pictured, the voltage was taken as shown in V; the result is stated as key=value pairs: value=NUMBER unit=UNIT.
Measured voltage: value=1.5 unit=V
